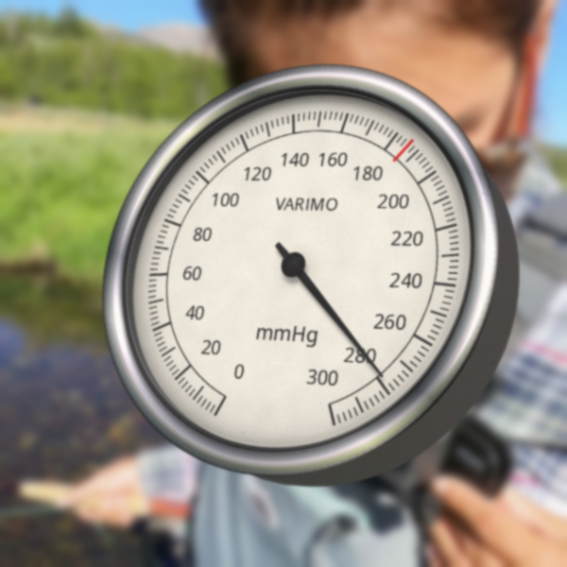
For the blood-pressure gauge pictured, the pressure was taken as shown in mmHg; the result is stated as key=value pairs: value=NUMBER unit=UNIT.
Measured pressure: value=278 unit=mmHg
